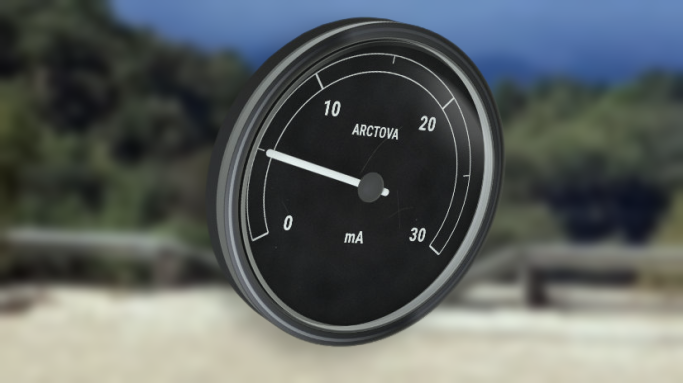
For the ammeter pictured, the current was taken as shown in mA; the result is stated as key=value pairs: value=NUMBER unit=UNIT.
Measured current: value=5 unit=mA
